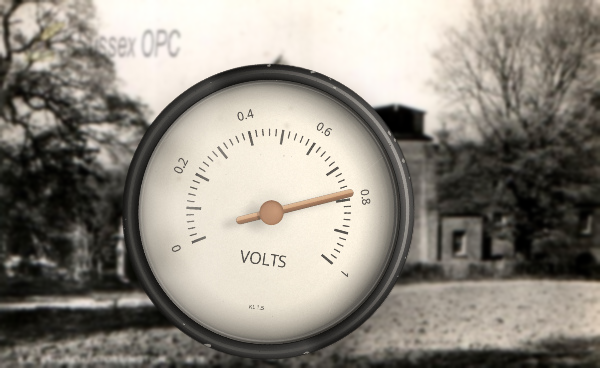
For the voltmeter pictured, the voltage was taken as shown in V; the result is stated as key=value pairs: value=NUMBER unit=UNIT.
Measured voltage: value=0.78 unit=V
